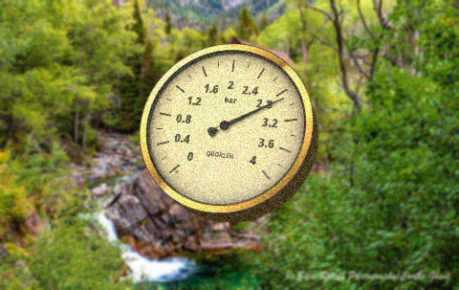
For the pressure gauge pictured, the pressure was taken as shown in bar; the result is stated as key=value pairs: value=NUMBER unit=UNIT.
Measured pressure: value=2.9 unit=bar
